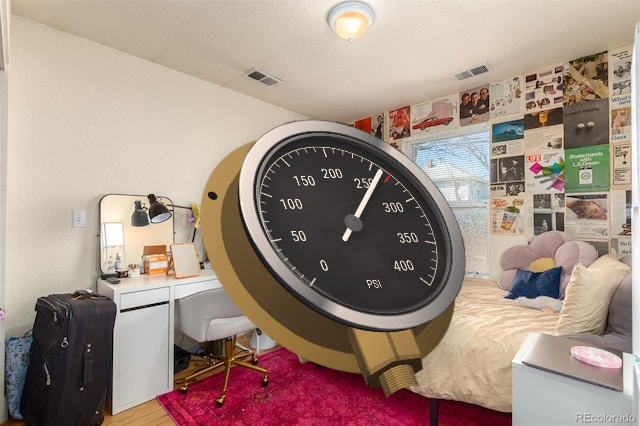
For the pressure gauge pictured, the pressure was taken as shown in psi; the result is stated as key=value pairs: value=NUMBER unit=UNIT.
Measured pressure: value=260 unit=psi
